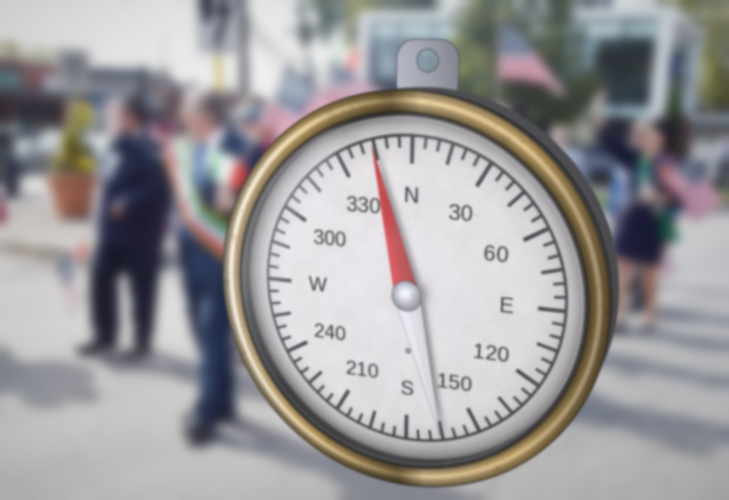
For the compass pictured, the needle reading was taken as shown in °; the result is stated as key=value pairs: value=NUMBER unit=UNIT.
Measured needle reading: value=345 unit=°
